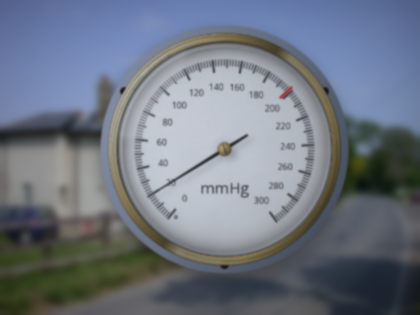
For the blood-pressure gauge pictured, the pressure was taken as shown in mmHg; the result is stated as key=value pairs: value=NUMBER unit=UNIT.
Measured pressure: value=20 unit=mmHg
